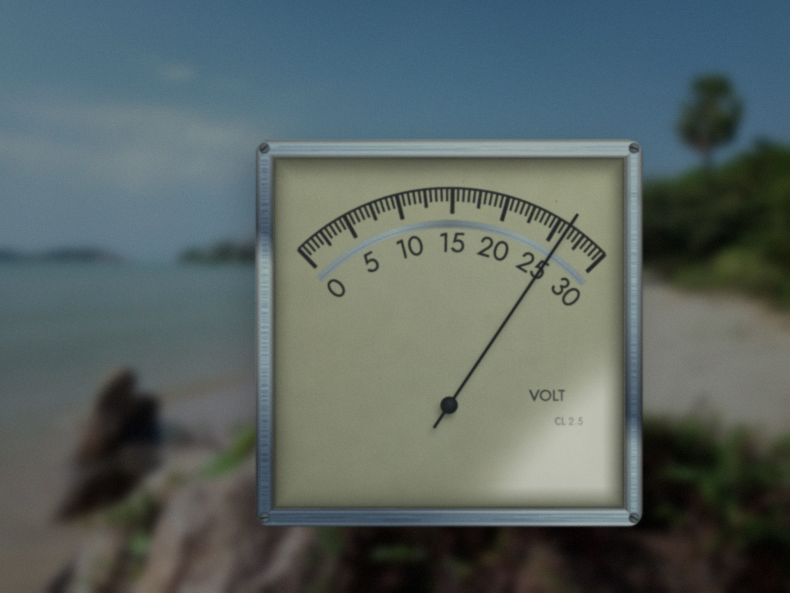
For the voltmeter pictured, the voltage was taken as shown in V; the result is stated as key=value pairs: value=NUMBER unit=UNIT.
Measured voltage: value=26 unit=V
